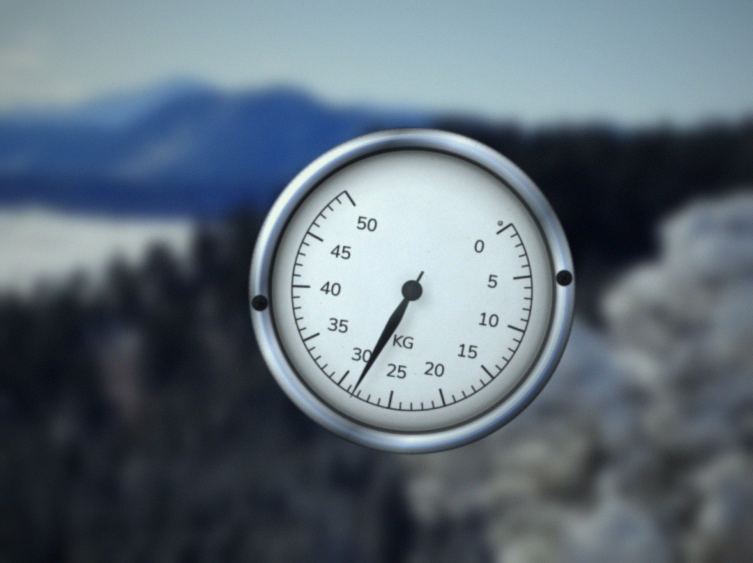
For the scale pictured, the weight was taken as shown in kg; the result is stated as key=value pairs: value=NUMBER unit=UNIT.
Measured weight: value=28.5 unit=kg
